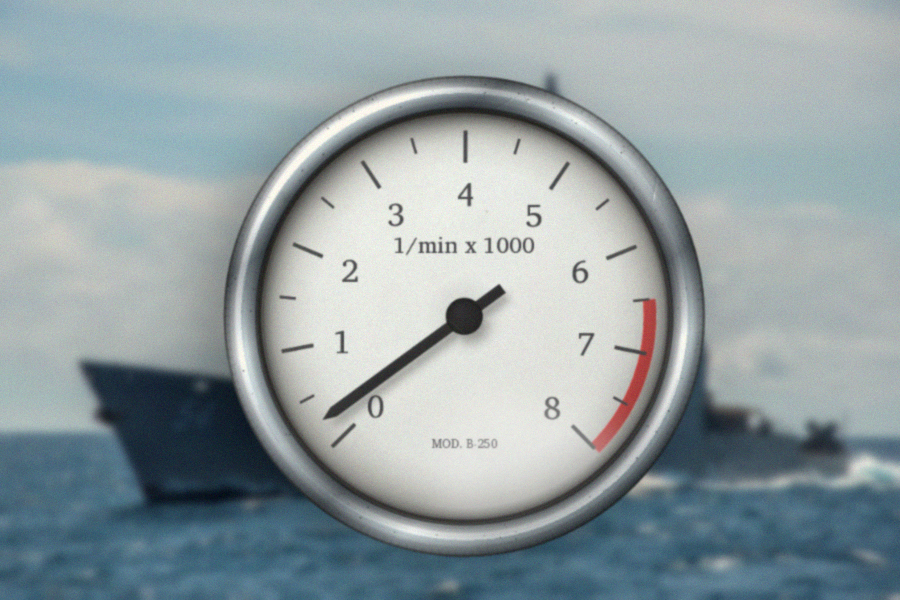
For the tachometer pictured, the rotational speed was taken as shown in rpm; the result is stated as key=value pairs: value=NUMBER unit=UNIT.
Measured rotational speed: value=250 unit=rpm
